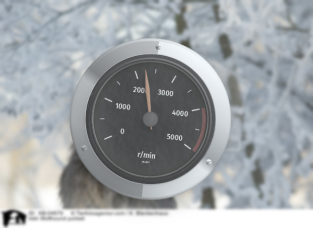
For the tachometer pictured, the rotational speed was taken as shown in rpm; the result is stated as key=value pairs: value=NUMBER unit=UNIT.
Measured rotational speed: value=2250 unit=rpm
